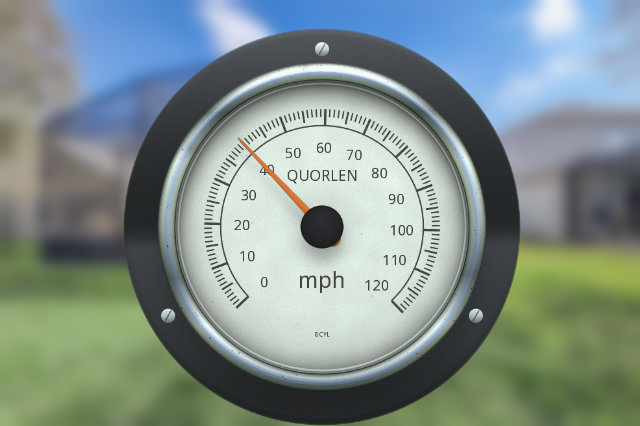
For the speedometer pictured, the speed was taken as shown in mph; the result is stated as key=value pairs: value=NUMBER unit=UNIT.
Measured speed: value=40 unit=mph
